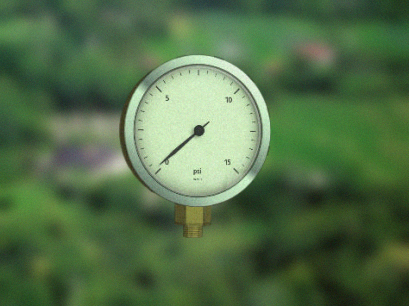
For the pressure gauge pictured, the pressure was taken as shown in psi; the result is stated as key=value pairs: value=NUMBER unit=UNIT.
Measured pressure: value=0.25 unit=psi
